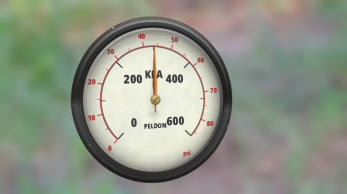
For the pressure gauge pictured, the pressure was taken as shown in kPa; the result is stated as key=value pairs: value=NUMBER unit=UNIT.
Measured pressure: value=300 unit=kPa
